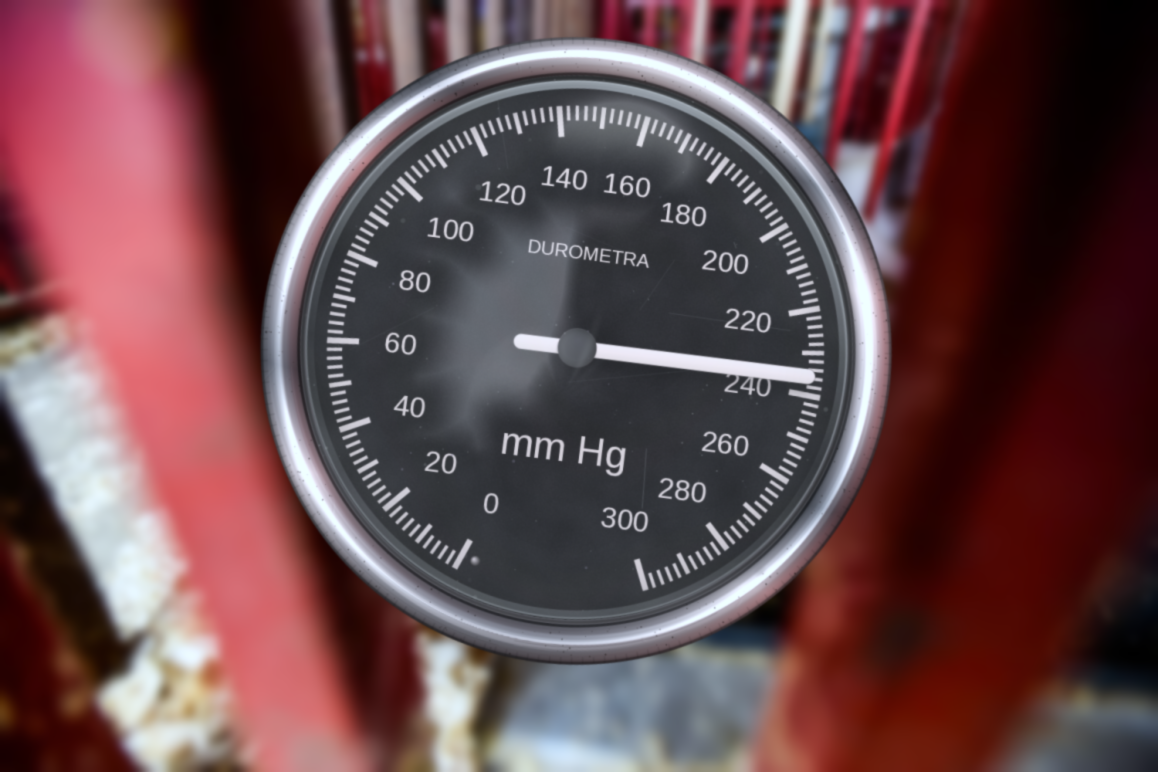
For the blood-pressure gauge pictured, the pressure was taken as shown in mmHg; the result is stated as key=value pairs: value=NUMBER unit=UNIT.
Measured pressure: value=236 unit=mmHg
